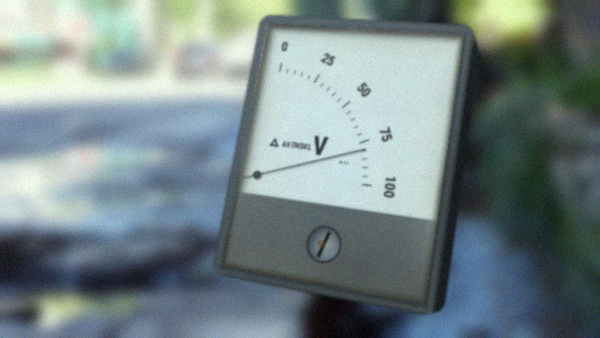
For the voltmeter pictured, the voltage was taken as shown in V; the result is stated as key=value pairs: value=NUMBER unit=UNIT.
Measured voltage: value=80 unit=V
